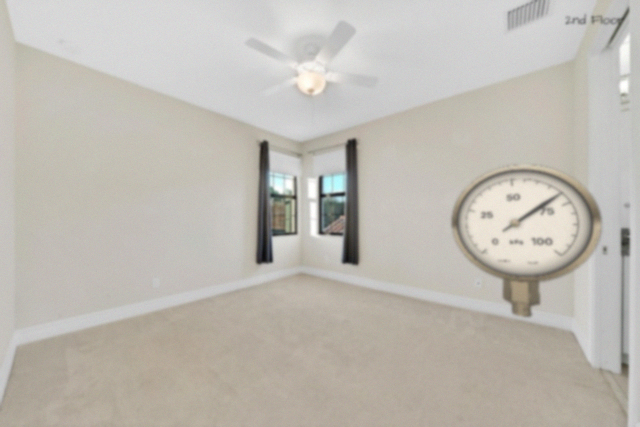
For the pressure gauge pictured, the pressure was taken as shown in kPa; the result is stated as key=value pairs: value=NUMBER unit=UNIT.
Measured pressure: value=70 unit=kPa
